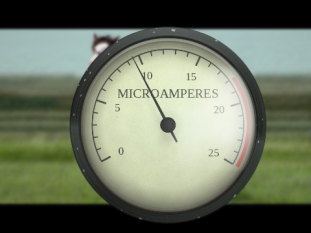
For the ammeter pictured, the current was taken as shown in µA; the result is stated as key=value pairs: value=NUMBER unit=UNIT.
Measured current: value=9.5 unit=µA
